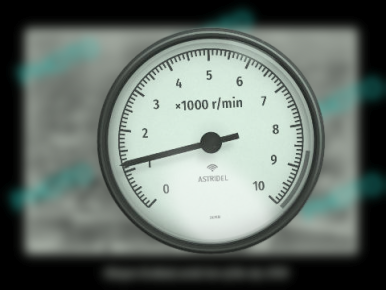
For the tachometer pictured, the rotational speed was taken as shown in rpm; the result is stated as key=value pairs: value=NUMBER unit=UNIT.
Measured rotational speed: value=1200 unit=rpm
